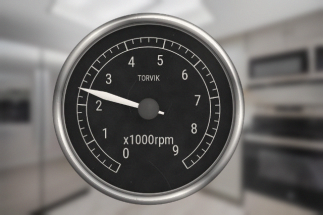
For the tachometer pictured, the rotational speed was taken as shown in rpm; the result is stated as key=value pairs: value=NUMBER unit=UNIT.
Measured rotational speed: value=2400 unit=rpm
